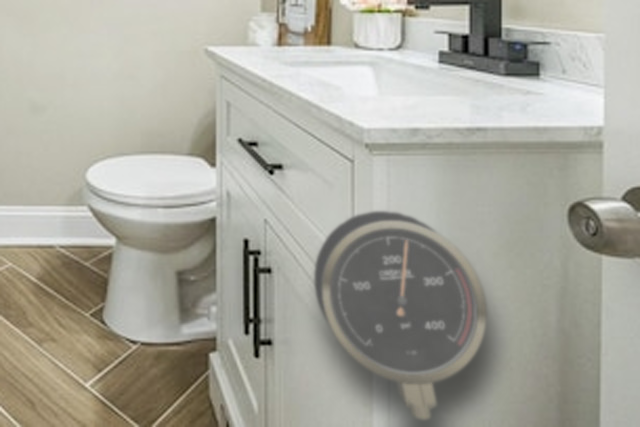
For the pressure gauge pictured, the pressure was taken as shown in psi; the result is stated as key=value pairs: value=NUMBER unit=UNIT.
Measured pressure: value=225 unit=psi
